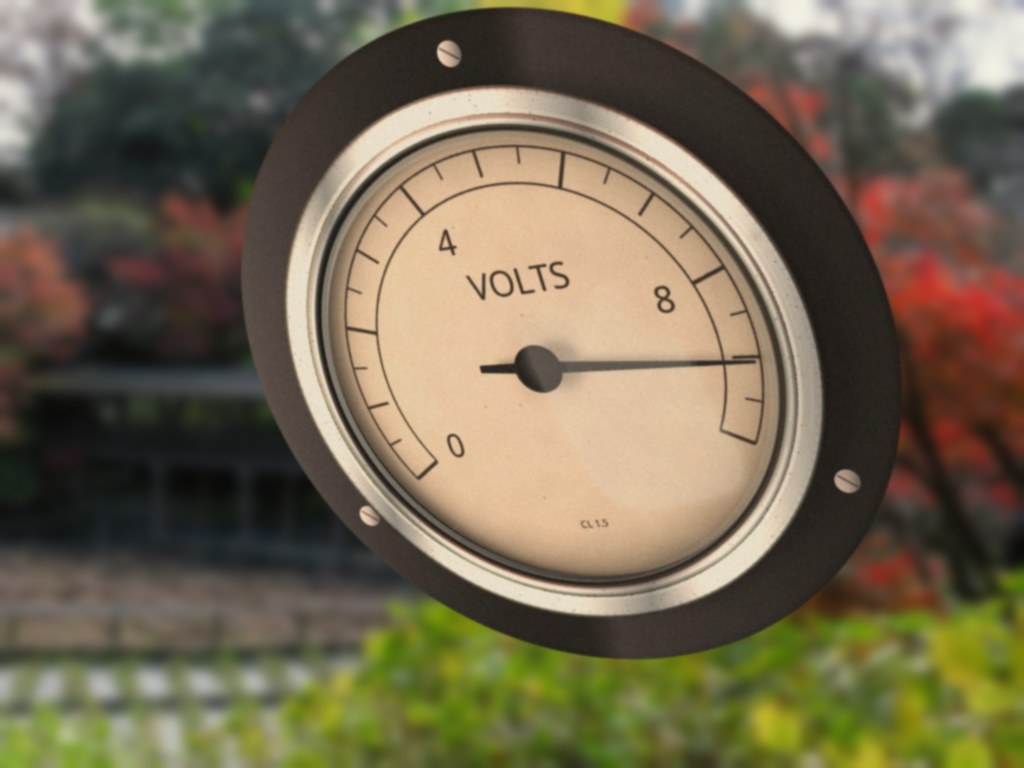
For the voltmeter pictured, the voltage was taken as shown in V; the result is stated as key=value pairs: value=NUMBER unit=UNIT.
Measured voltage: value=9 unit=V
